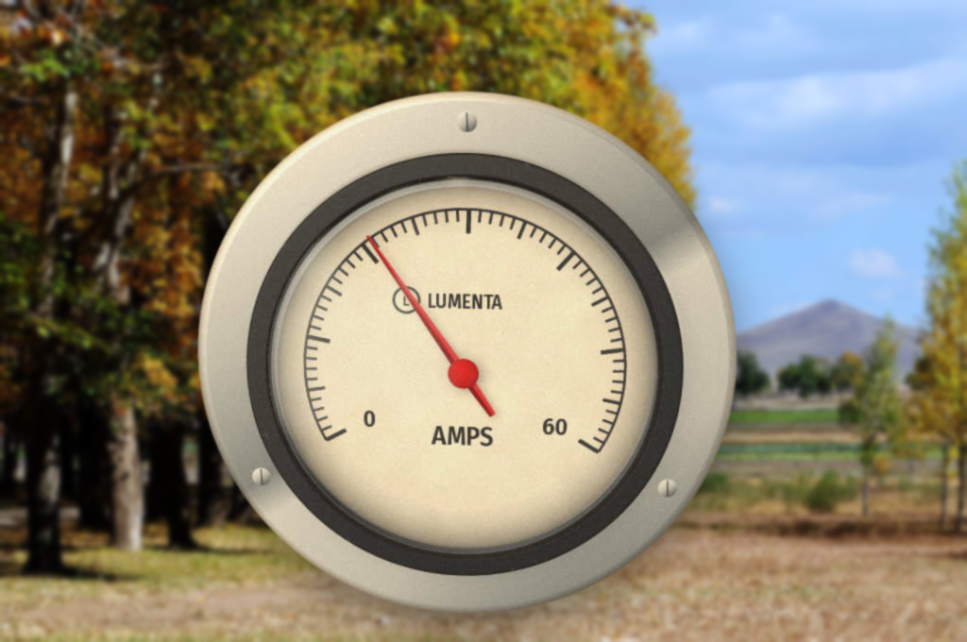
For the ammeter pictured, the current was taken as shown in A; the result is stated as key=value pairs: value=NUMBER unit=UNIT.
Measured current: value=21 unit=A
